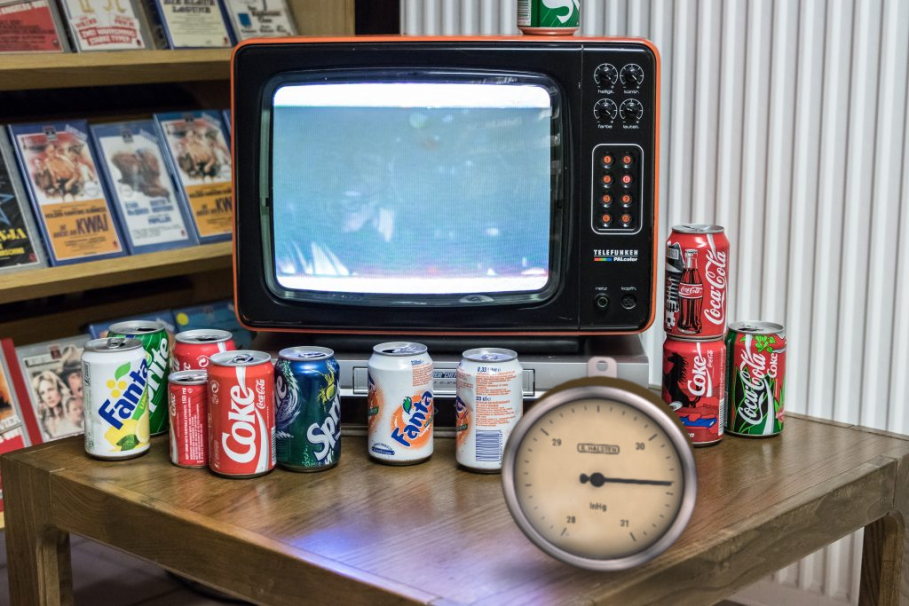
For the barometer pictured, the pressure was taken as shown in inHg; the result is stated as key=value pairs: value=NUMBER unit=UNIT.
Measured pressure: value=30.4 unit=inHg
